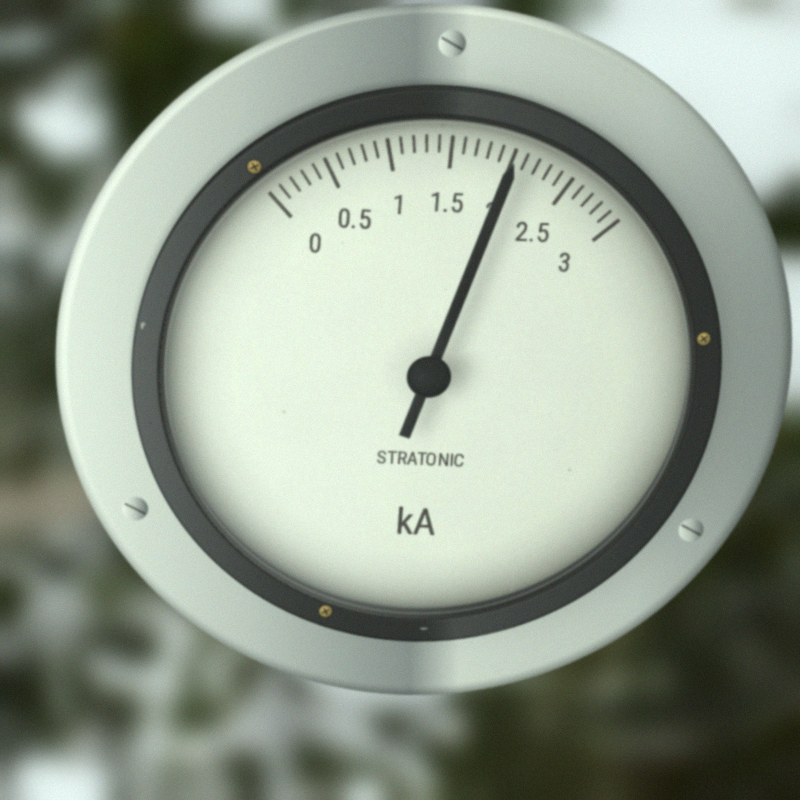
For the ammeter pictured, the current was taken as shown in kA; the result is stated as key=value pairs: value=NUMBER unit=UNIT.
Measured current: value=2 unit=kA
